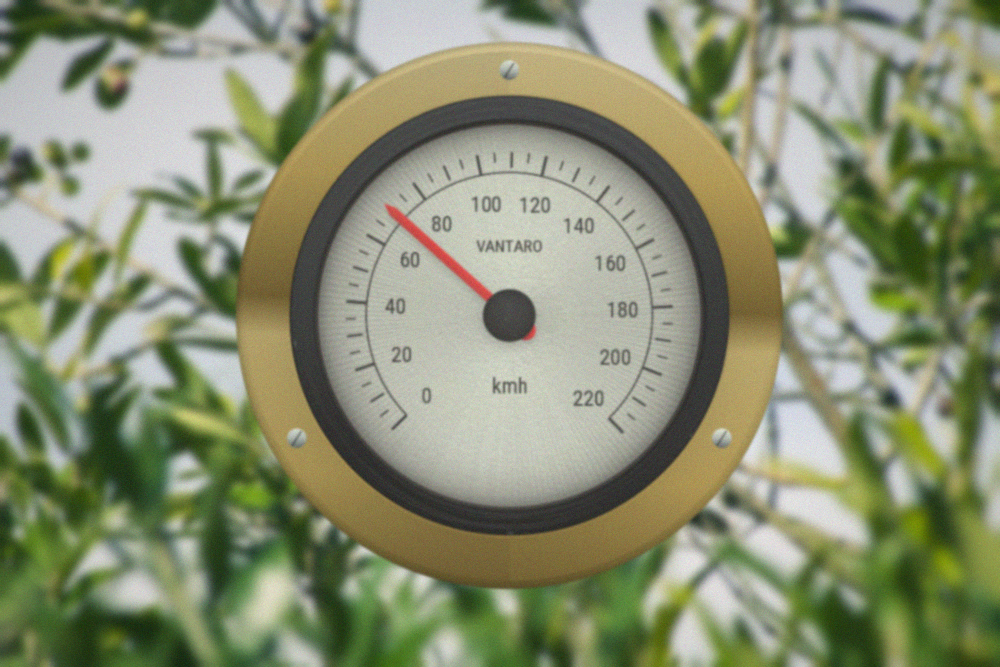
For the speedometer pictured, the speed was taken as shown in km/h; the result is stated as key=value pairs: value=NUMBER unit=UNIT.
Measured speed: value=70 unit=km/h
